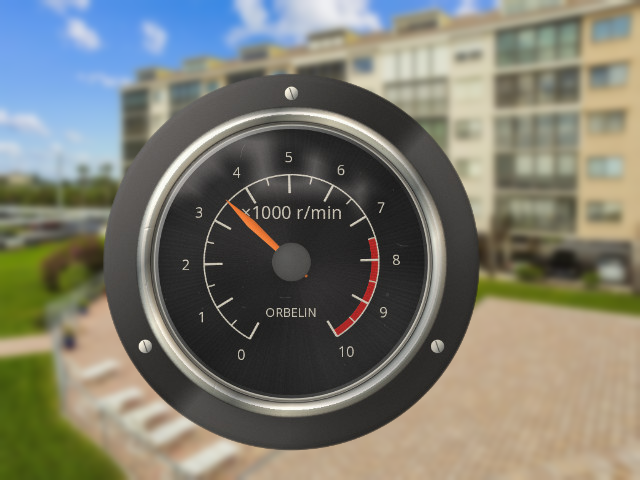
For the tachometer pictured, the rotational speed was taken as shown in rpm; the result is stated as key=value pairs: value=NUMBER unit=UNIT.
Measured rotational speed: value=3500 unit=rpm
